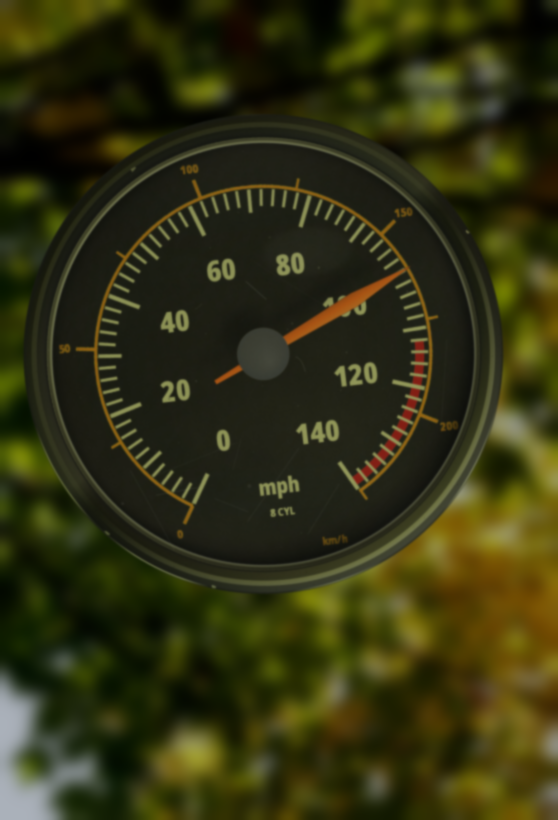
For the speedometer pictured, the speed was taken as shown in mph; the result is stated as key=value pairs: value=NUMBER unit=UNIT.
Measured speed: value=100 unit=mph
